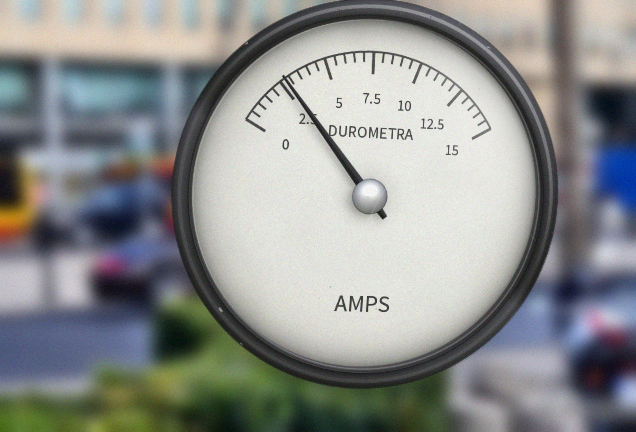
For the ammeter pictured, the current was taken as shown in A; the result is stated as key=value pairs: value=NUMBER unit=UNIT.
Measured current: value=2.75 unit=A
